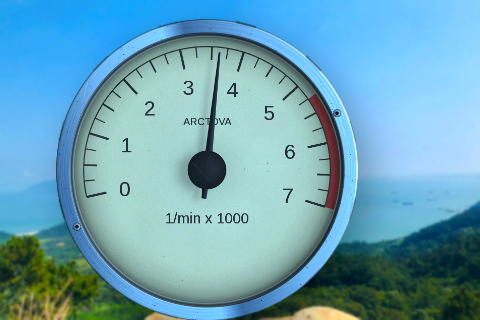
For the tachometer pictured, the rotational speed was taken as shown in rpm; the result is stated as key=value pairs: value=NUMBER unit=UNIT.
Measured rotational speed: value=3625 unit=rpm
